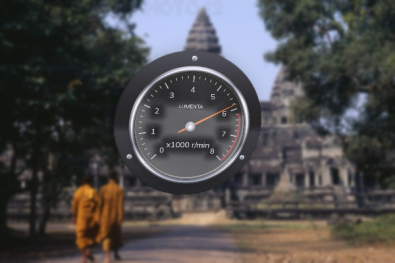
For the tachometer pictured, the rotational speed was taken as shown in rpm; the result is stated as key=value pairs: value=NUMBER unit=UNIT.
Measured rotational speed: value=5800 unit=rpm
